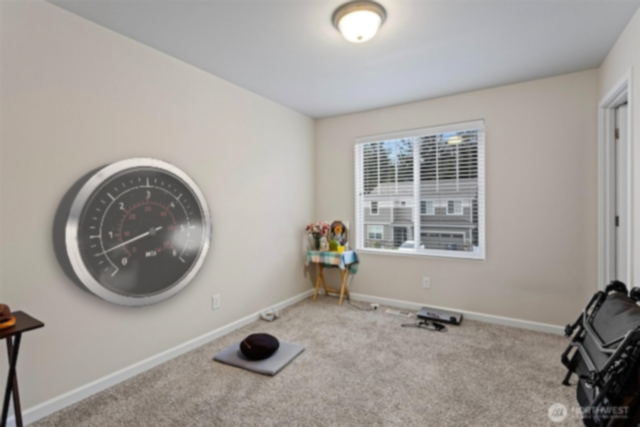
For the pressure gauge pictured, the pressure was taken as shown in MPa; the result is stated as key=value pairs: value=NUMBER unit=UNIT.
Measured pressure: value=0.6 unit=MPa
